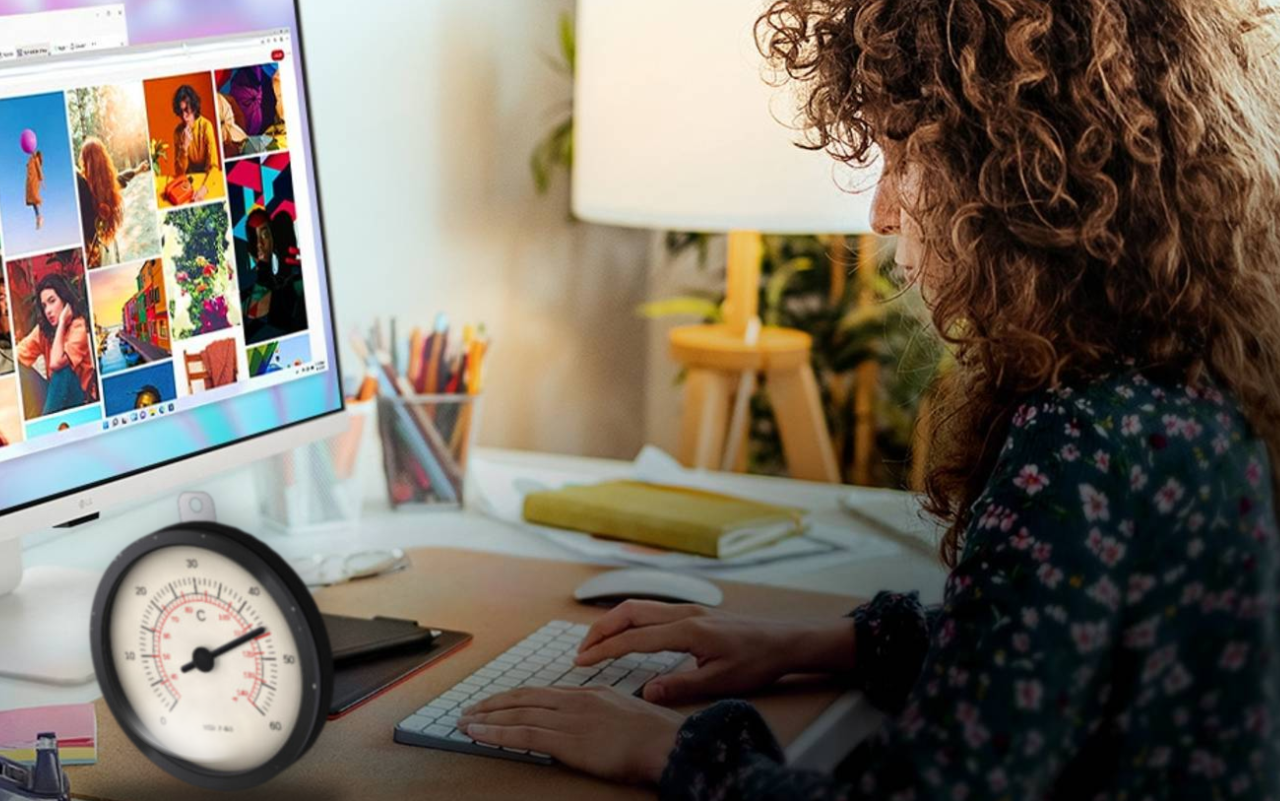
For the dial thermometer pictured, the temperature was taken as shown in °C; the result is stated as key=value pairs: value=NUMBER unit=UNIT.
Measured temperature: value=45 unit=°C
